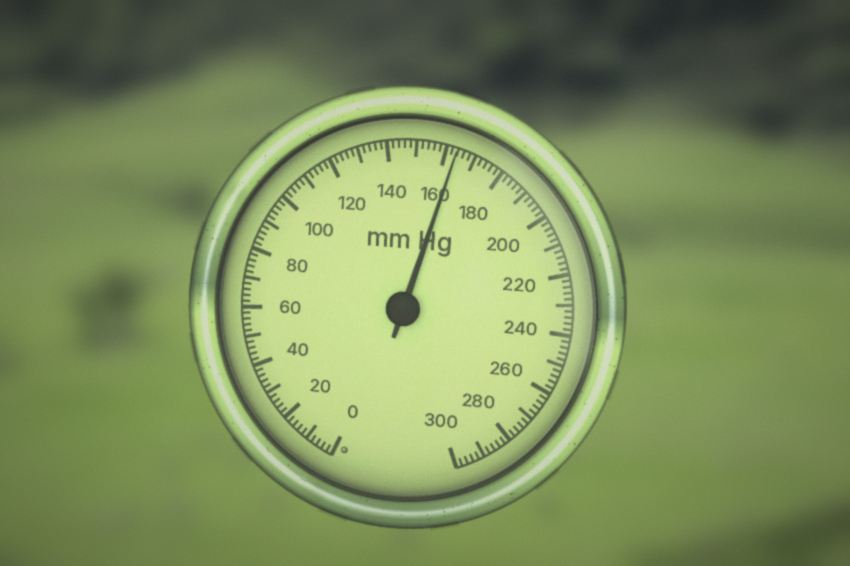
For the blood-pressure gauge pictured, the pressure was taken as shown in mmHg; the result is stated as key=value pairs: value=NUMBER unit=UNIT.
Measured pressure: value=164 unit=mmHg
